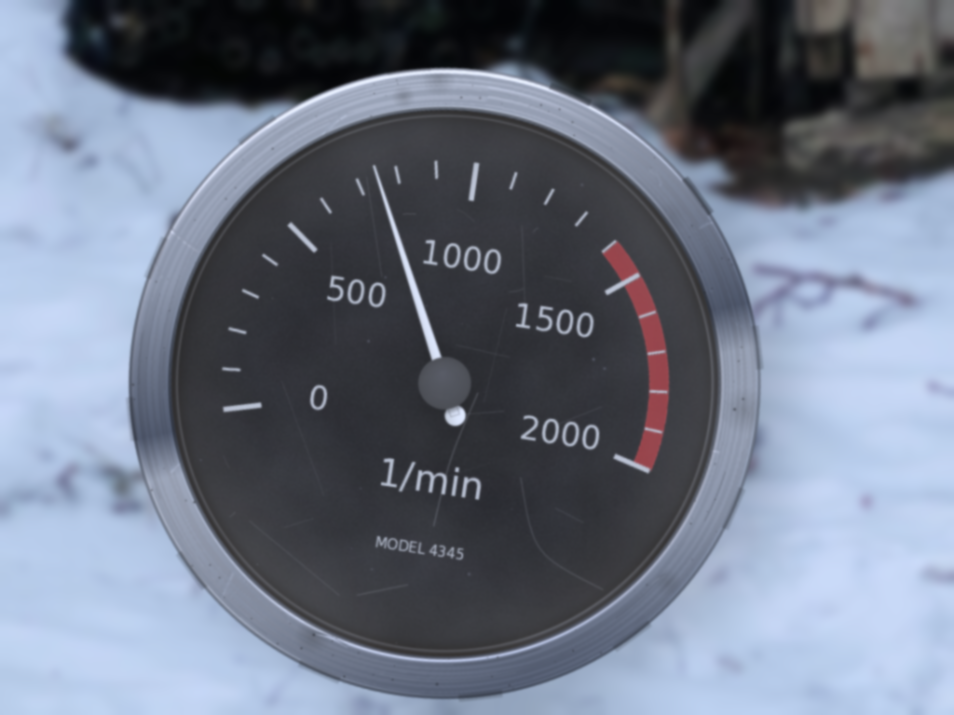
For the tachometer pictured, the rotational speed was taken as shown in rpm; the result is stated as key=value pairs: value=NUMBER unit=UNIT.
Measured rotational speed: value=750 unit=rpm
